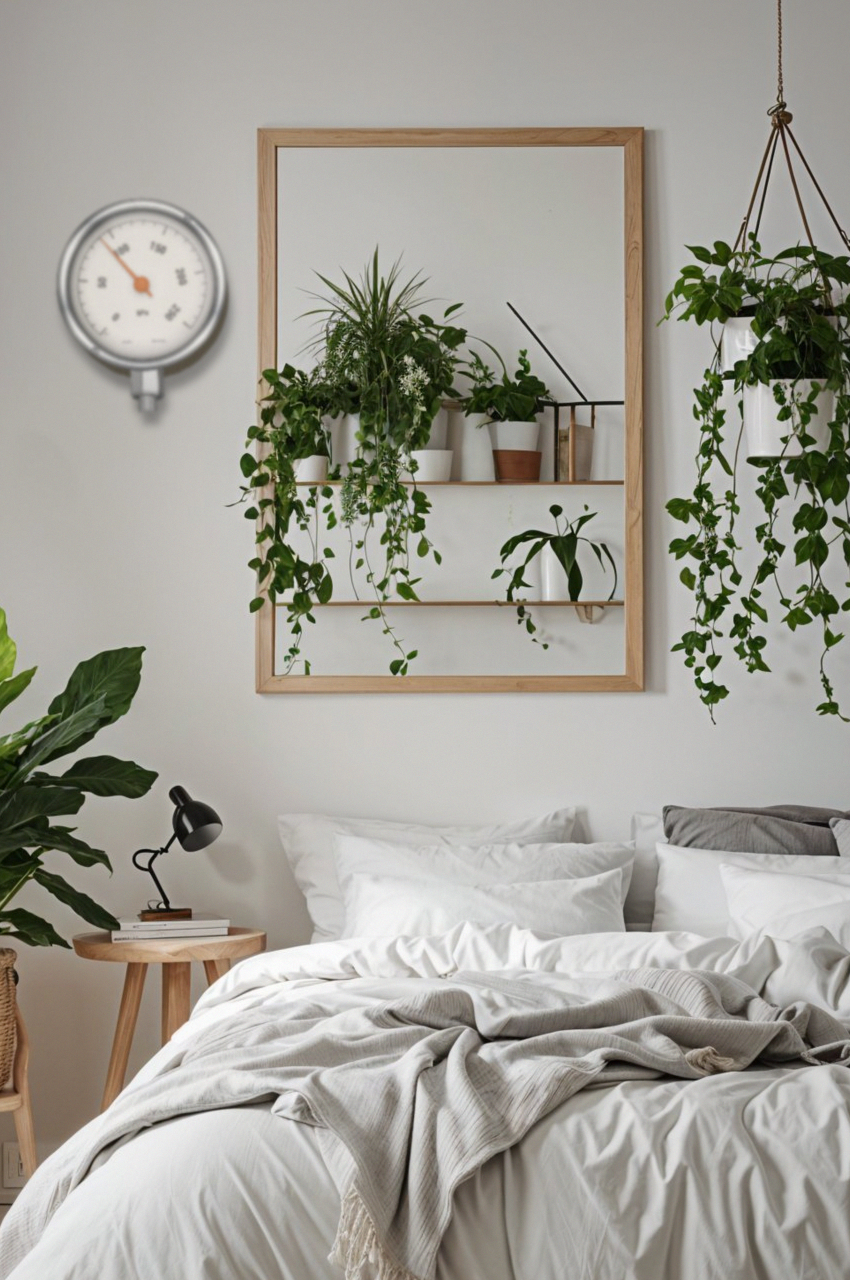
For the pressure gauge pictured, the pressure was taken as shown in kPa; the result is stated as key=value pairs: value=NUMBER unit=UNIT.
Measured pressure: value=90 unit=kPa
